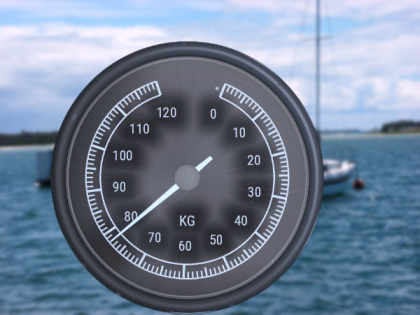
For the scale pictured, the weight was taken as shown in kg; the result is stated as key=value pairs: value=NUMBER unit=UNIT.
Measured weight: value=78 unit=kg
